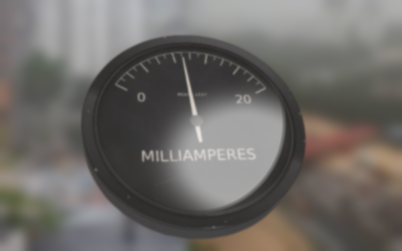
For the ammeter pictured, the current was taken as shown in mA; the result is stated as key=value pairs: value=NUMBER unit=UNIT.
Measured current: value=9 unit=mA
